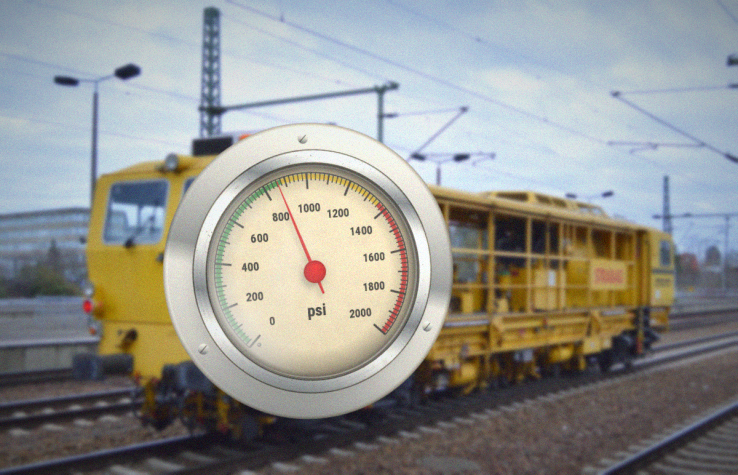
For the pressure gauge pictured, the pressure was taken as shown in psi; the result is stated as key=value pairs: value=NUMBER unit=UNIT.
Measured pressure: value=860 unit=psi
